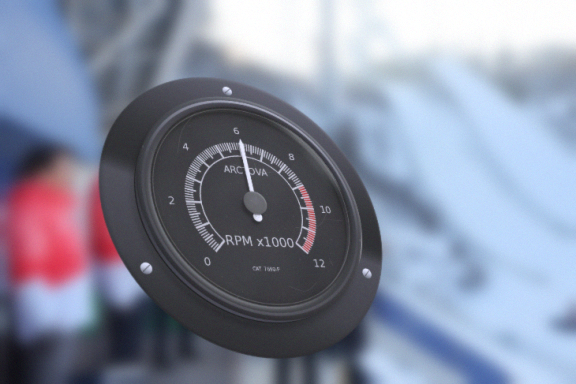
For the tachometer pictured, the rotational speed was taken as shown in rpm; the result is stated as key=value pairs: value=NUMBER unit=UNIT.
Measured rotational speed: value=6000 unit=rpm
